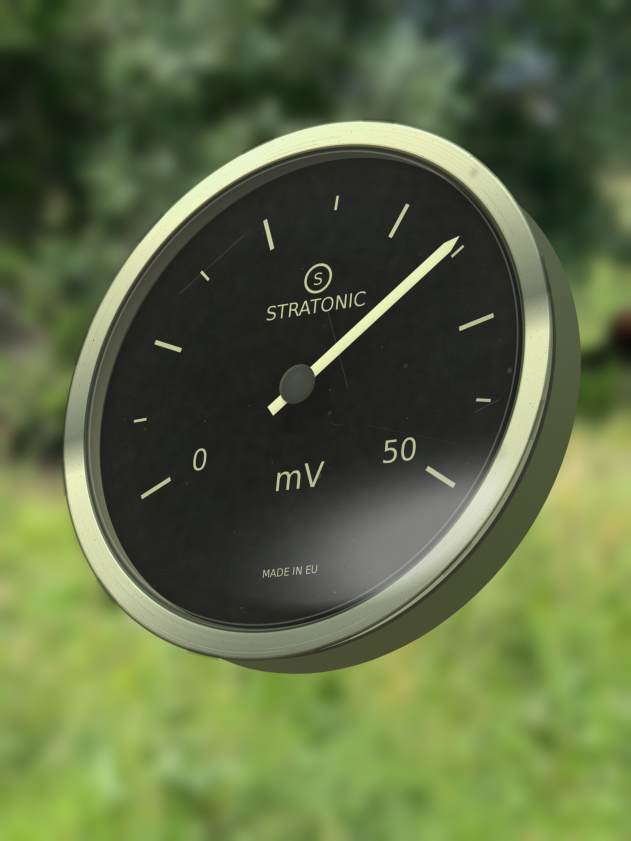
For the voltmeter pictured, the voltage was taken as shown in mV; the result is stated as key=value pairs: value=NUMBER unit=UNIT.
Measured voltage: value=35 unit=mV
